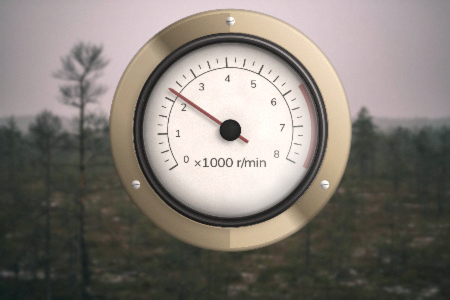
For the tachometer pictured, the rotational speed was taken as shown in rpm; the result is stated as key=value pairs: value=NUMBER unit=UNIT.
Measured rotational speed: value=2250 unit=rpm
